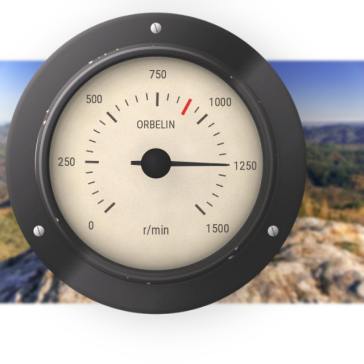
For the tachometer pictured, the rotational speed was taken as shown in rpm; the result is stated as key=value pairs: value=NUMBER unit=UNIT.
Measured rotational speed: value=1250 unit=rpm
